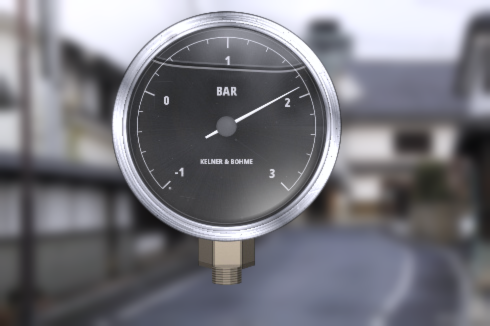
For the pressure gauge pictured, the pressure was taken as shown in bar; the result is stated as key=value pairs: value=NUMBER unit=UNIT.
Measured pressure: value=1.9 unit=bar
